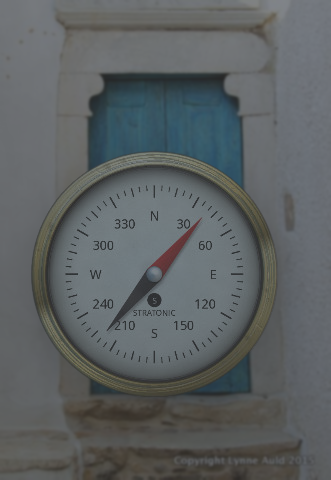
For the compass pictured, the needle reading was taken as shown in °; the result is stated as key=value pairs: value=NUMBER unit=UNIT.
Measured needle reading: value=40 unit=°
